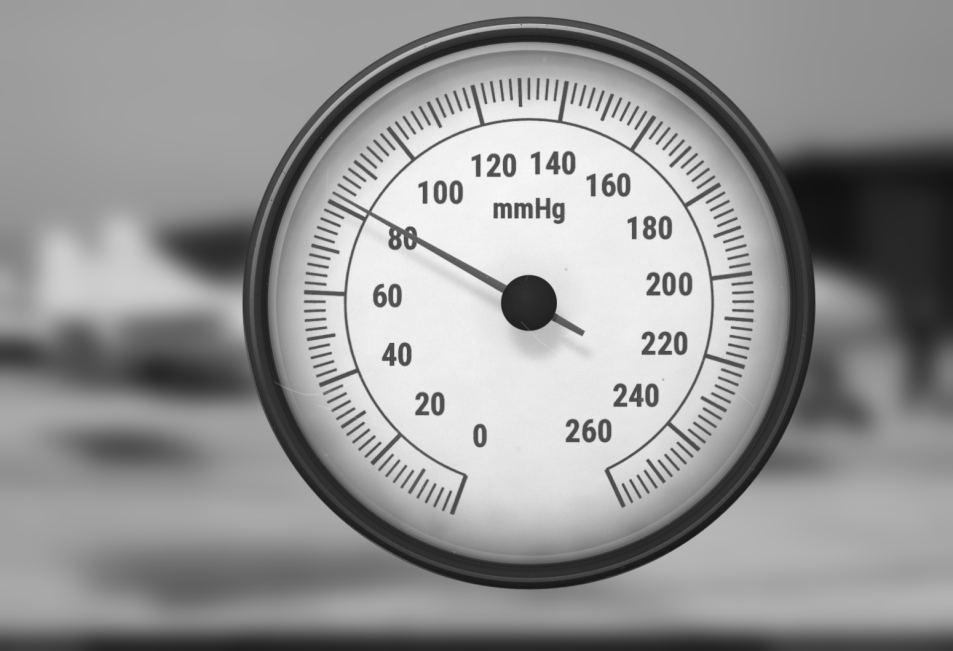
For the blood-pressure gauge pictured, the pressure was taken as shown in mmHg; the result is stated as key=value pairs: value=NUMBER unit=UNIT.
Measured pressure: value=82 unit=mmHg
